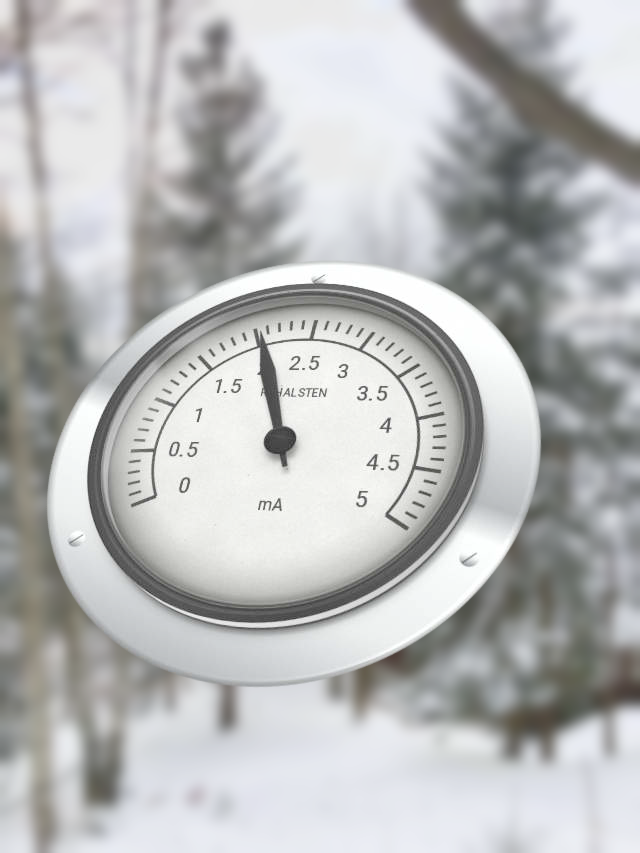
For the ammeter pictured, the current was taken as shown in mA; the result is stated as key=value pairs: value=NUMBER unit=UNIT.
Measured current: value=2.05 unit=mA
